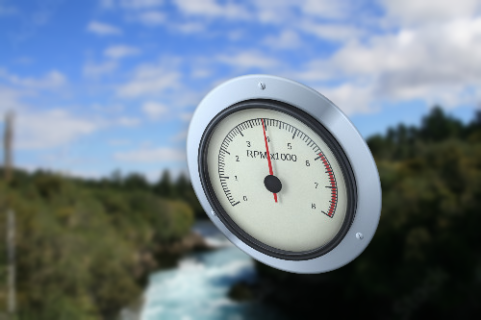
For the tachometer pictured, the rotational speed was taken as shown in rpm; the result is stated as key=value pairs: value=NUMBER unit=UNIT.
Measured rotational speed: value=4000 unit=rpm
